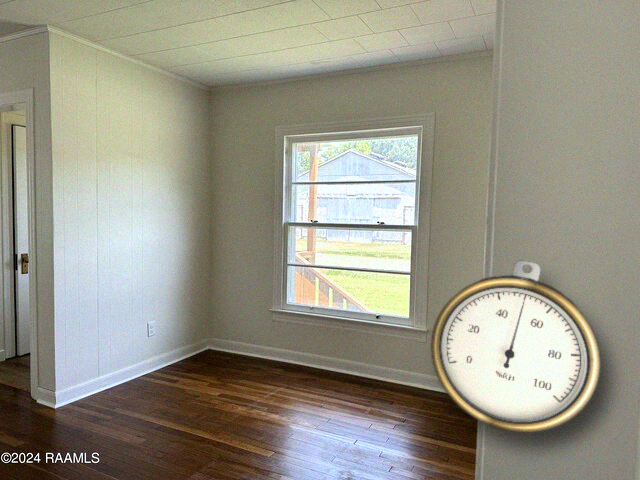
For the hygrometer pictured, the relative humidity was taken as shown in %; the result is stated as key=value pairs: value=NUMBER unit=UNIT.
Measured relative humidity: value=50 unit=%
